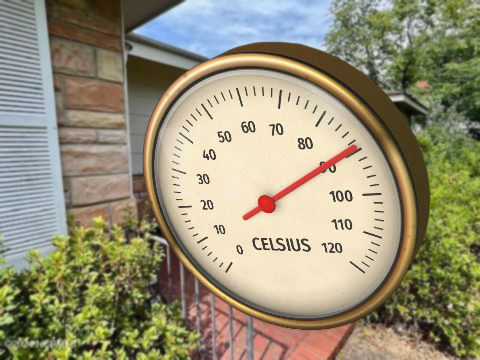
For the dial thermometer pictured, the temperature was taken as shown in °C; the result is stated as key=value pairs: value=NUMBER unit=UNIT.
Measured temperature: value=89 unit=°C
